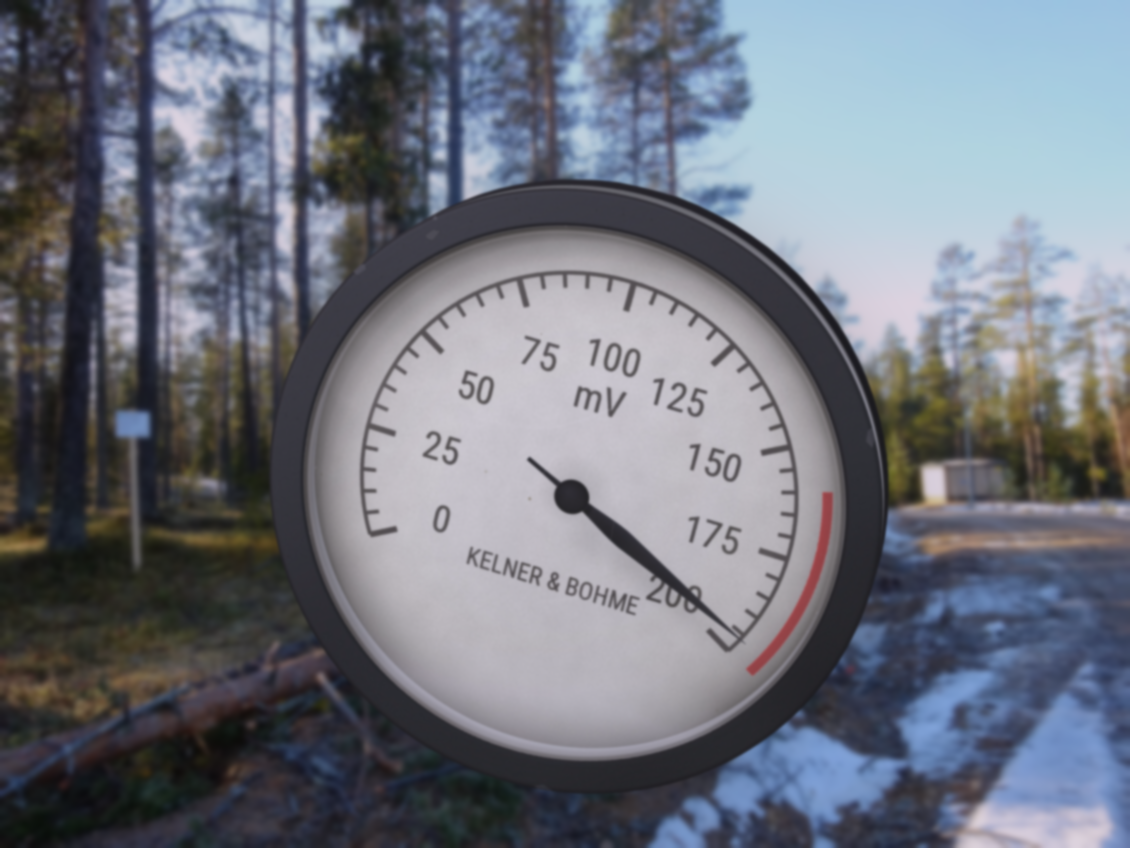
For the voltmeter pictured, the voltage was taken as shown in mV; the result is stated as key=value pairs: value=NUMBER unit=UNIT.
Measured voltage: value=195 unit=mV
